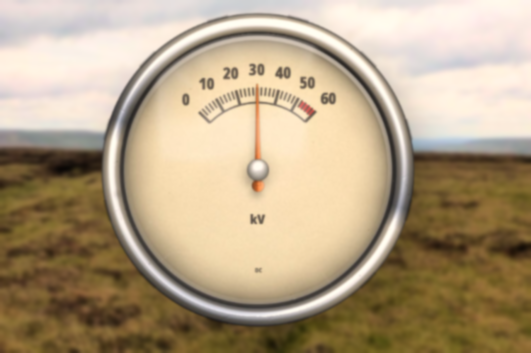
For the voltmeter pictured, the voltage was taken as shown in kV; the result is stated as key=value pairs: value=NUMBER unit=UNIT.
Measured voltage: value=30 unit=kV
